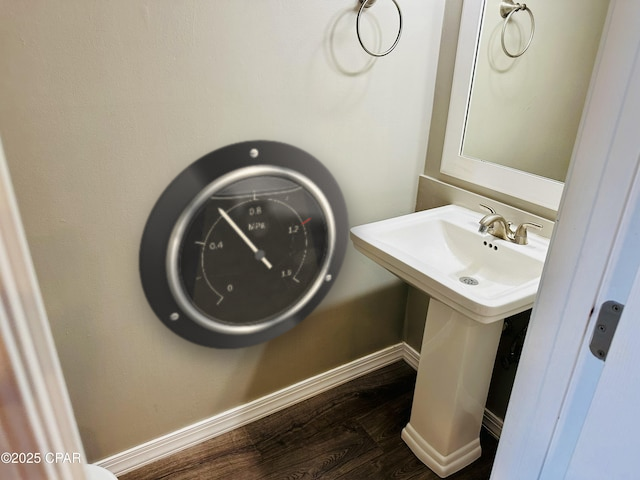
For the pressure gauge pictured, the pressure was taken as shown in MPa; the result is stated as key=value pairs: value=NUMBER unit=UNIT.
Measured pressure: value=0.6 unit=MPa
